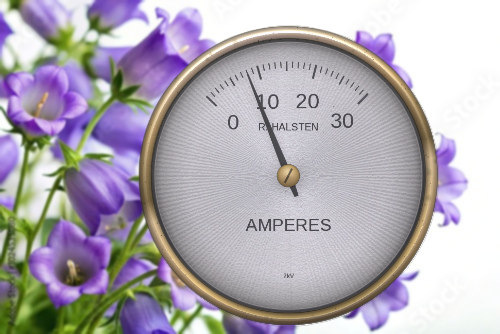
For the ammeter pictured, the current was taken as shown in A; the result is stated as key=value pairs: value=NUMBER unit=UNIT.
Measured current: value=8 unit=A
